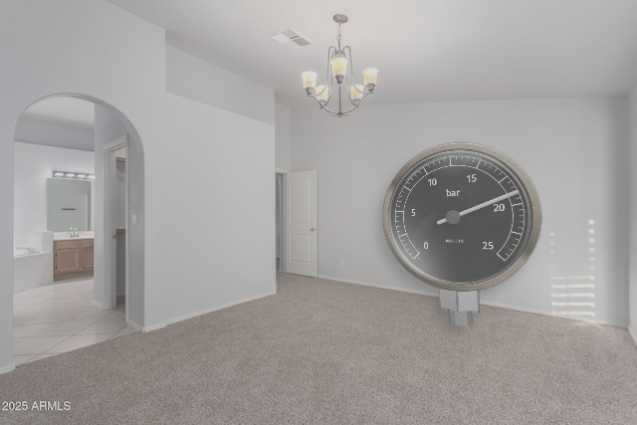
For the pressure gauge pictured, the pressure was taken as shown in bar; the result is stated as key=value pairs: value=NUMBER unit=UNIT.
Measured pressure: value=19 unit=bar
